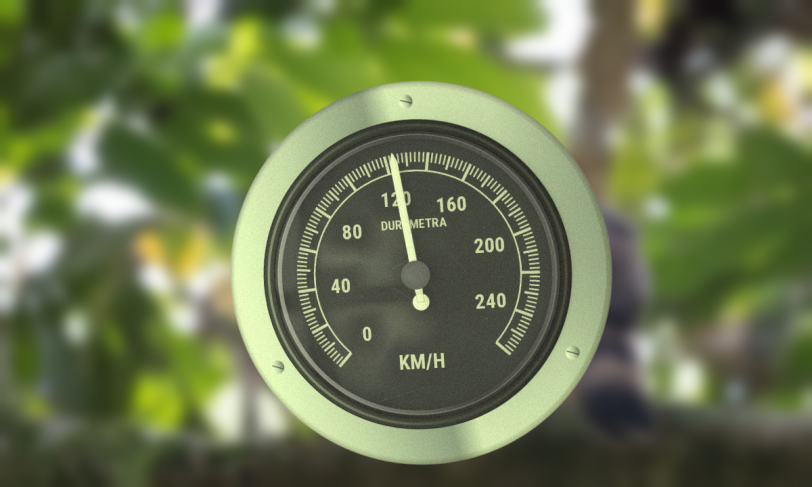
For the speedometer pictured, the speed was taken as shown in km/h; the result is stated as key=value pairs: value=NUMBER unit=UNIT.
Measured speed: value=124 unit=km/h
